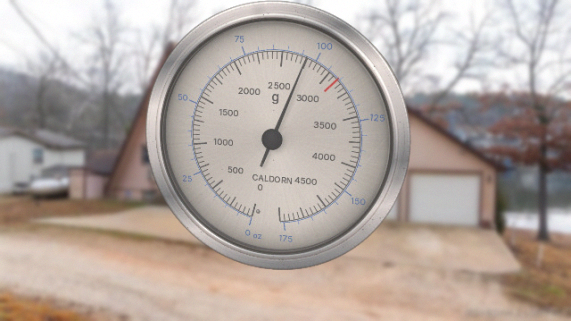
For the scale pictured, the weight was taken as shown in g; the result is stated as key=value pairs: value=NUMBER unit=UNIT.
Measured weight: value=2750 unit=g
